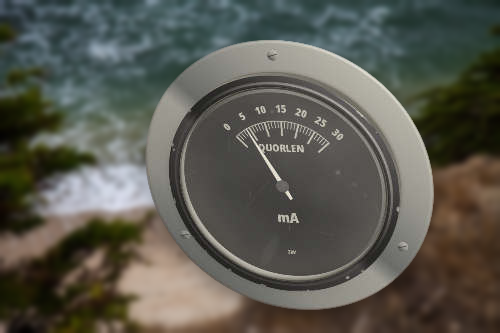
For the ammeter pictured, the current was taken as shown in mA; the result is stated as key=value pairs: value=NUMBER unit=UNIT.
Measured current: value=5 unit=mA
